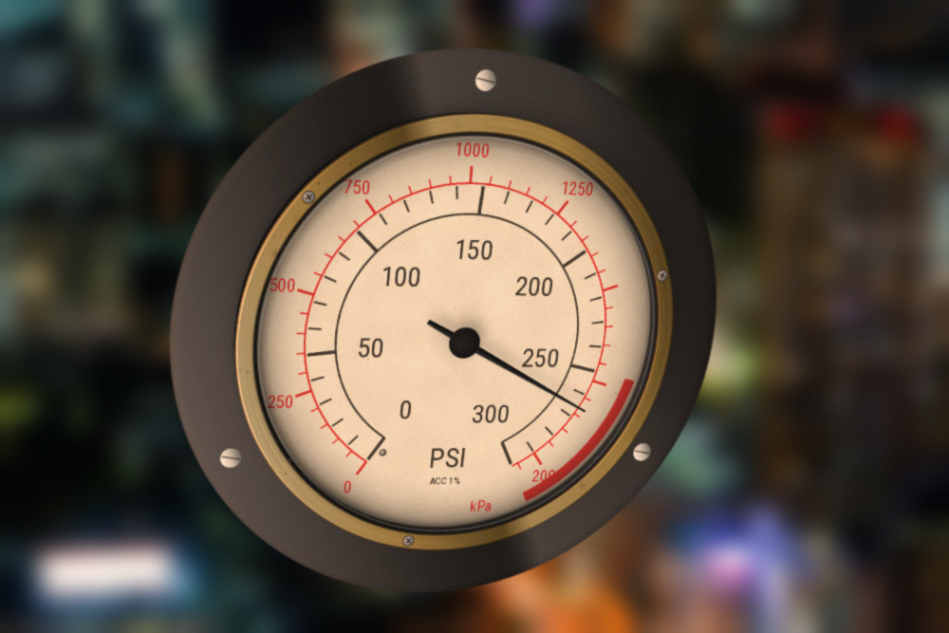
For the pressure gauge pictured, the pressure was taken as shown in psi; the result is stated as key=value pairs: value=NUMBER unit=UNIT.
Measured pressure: value=265 unit=psi
